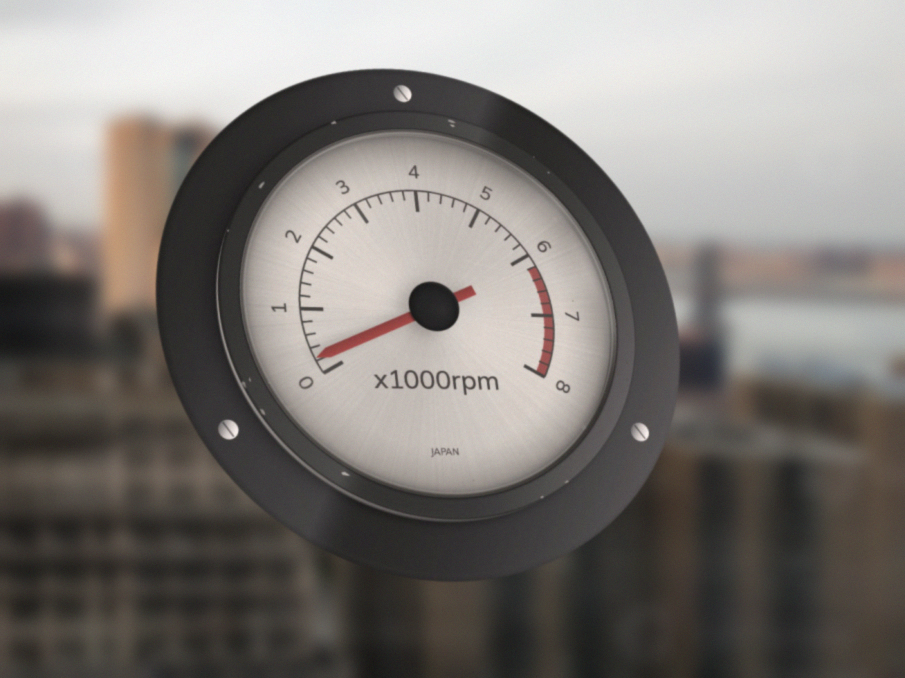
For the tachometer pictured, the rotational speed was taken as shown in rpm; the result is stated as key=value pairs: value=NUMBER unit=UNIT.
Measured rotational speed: value=200 unit=rpm
